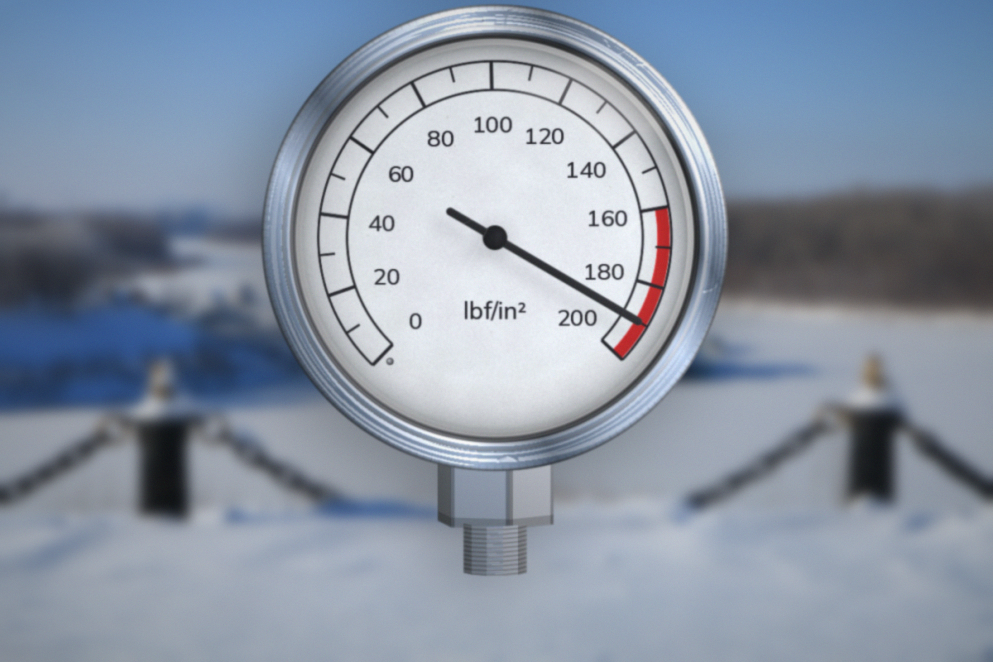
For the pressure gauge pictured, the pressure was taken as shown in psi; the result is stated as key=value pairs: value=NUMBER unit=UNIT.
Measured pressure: value=190 unit=psi
